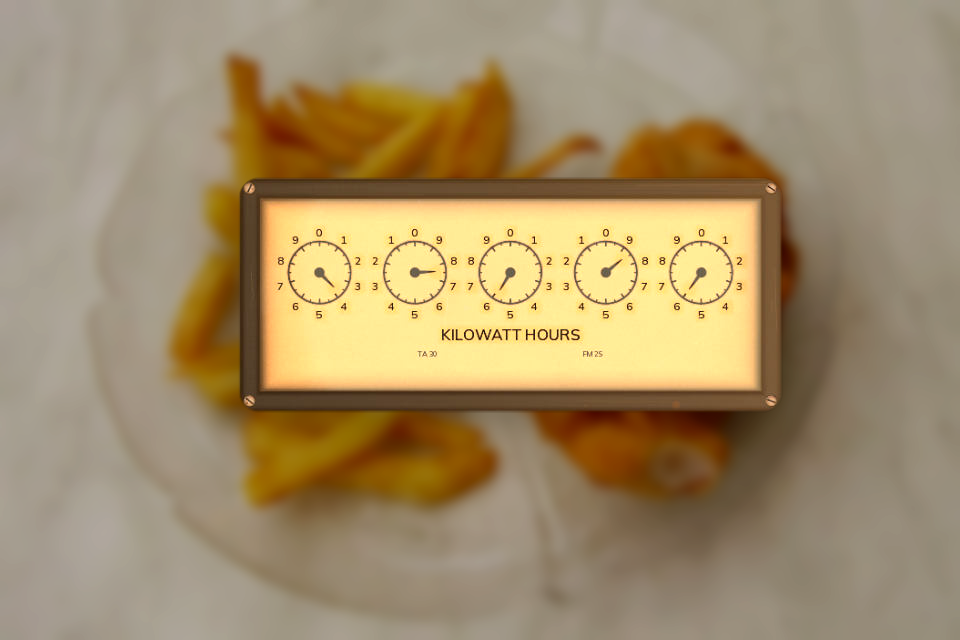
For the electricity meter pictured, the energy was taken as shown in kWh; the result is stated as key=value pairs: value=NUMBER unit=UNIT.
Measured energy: value=37586 unit=kWh
